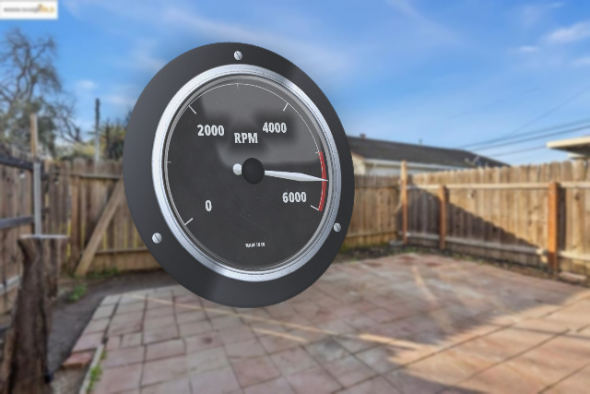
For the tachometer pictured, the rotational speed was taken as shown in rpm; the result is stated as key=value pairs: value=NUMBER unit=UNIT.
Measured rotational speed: value=5500 unit=rpm
